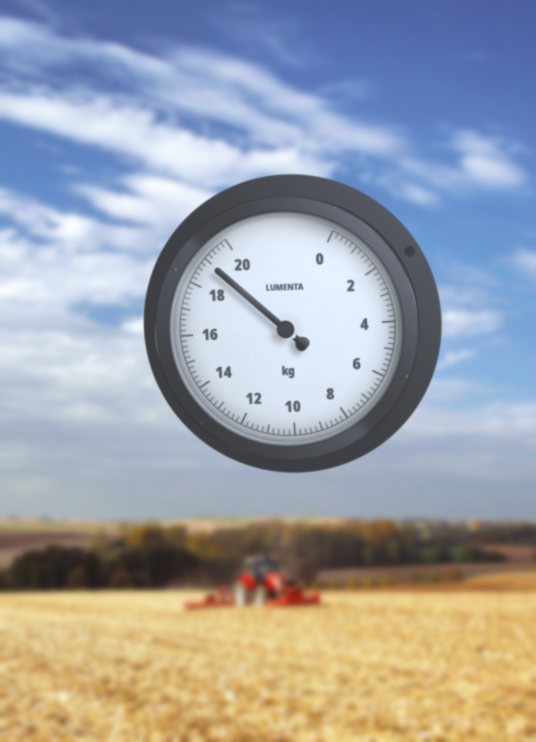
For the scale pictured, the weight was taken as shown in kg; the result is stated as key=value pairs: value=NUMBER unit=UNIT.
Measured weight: value=19 unit=kg
